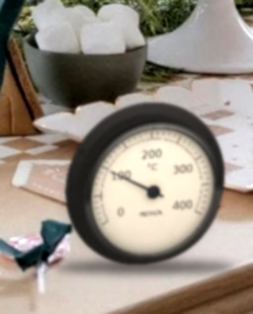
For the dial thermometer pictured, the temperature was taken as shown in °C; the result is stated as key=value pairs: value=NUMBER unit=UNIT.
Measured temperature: value=100 unit=°C
